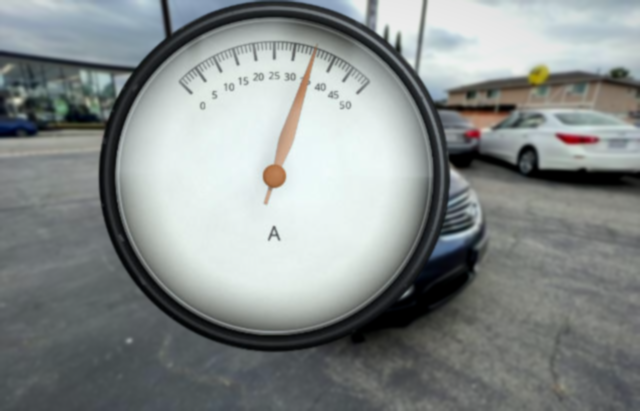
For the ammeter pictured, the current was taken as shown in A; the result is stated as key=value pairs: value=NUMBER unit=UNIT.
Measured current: value=35 unit=A
